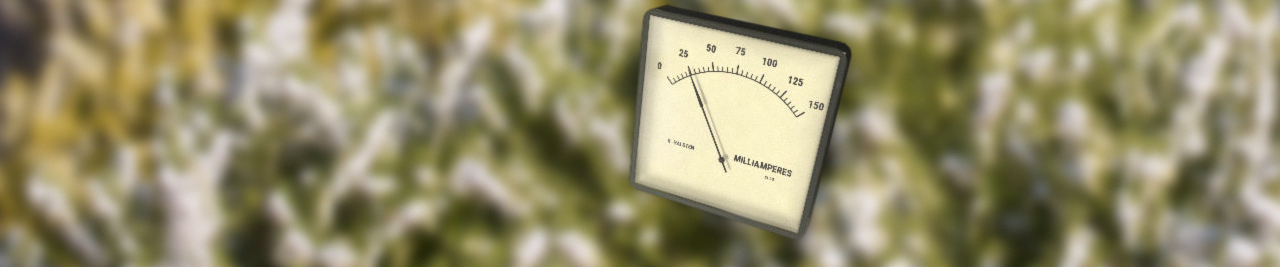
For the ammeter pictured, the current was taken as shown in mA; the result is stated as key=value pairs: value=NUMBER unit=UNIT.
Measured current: value=25 unit=mA
